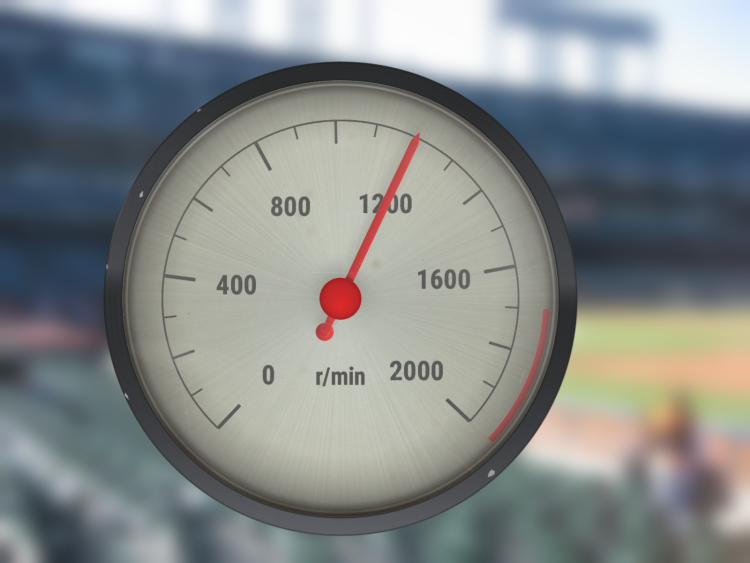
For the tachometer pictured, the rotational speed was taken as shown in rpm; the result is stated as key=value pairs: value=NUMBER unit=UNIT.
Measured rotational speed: value=1200 unit=rpm
